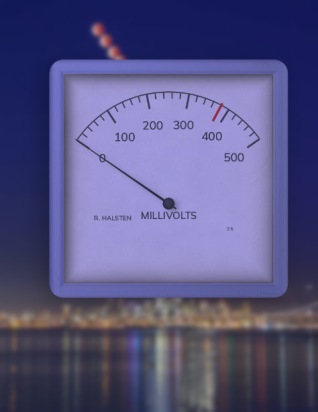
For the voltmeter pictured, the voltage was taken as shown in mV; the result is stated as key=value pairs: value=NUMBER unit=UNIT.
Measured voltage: value=0 unit=mV
